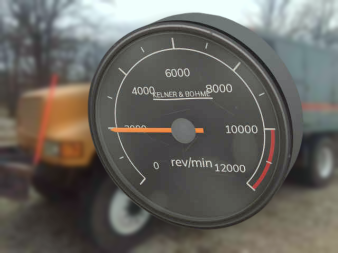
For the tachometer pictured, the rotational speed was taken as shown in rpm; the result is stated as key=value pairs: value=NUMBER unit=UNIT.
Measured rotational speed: value=2000 unit=rpm
